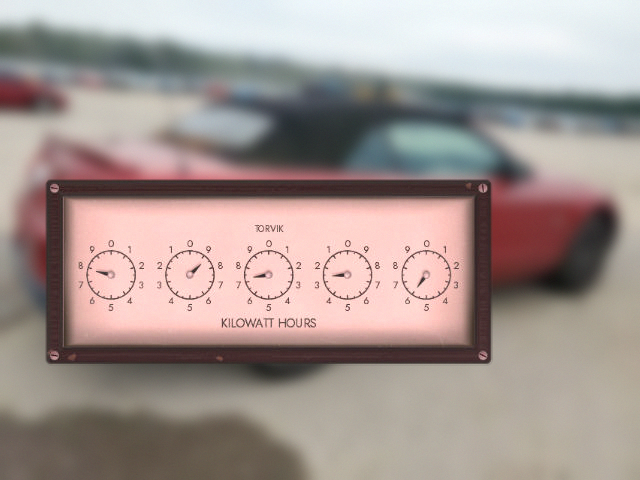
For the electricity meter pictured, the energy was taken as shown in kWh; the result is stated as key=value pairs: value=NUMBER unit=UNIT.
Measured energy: value=78726 unit=kWh
